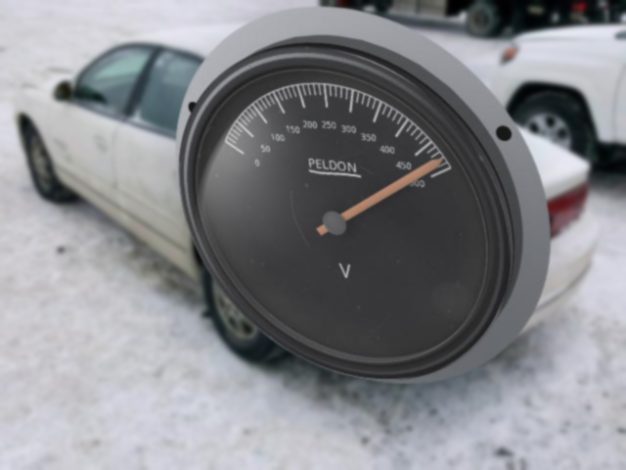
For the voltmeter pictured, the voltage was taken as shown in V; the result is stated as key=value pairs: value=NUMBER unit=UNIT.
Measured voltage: value=480 unit=V
